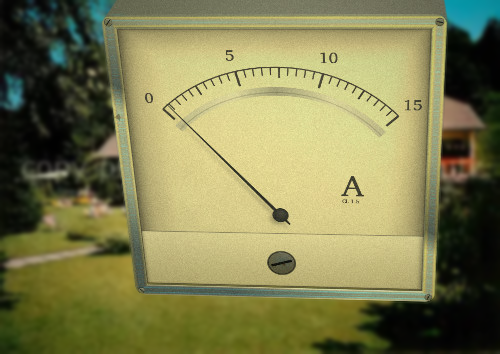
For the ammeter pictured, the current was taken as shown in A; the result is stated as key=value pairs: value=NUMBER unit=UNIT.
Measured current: value=0.5 unit=A
